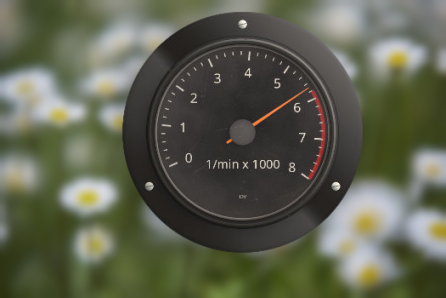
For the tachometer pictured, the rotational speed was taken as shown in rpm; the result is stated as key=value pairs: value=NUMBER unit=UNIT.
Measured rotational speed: value=5700 unit=rpm
